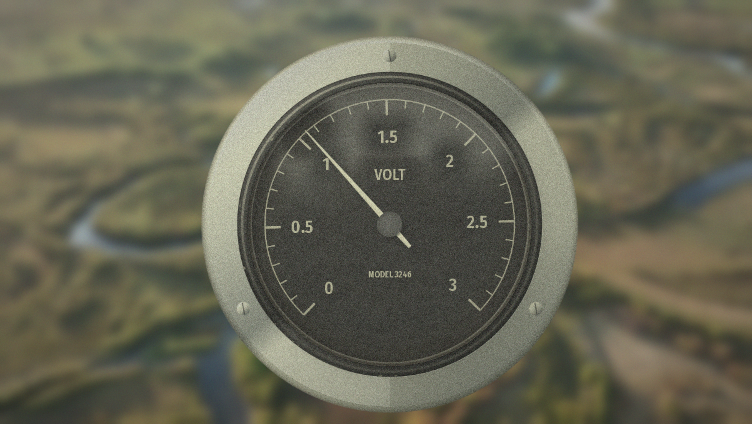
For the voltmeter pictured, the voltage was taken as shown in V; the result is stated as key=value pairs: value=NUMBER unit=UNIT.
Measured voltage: value=1.05 unit=V
